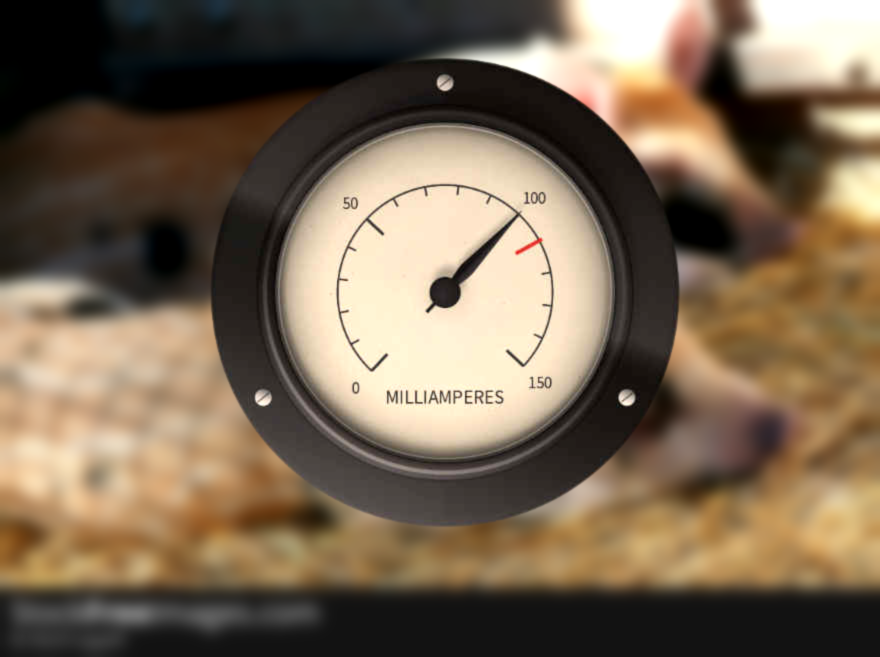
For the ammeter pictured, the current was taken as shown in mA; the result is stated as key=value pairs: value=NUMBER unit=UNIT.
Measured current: value=100 unit=mA
